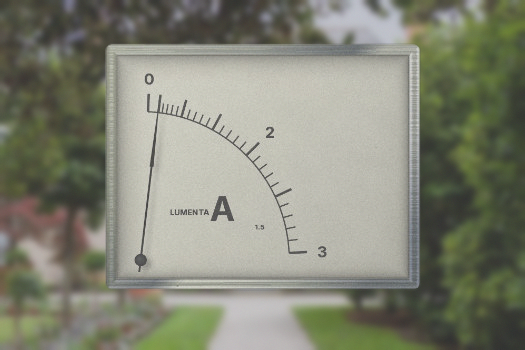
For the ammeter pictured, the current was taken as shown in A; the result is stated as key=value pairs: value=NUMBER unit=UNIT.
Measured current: value=0.5 unit=A
